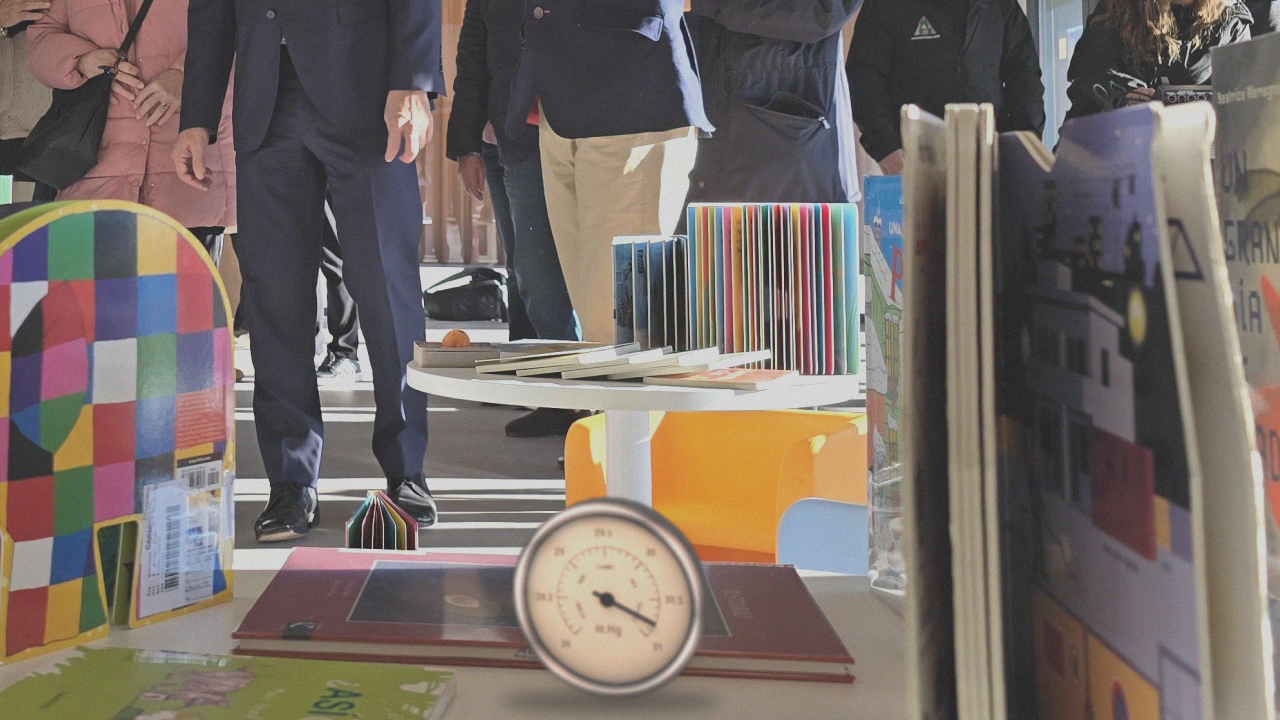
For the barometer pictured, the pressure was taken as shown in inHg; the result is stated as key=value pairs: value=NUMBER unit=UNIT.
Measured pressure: value=30.8 unit=inHg
